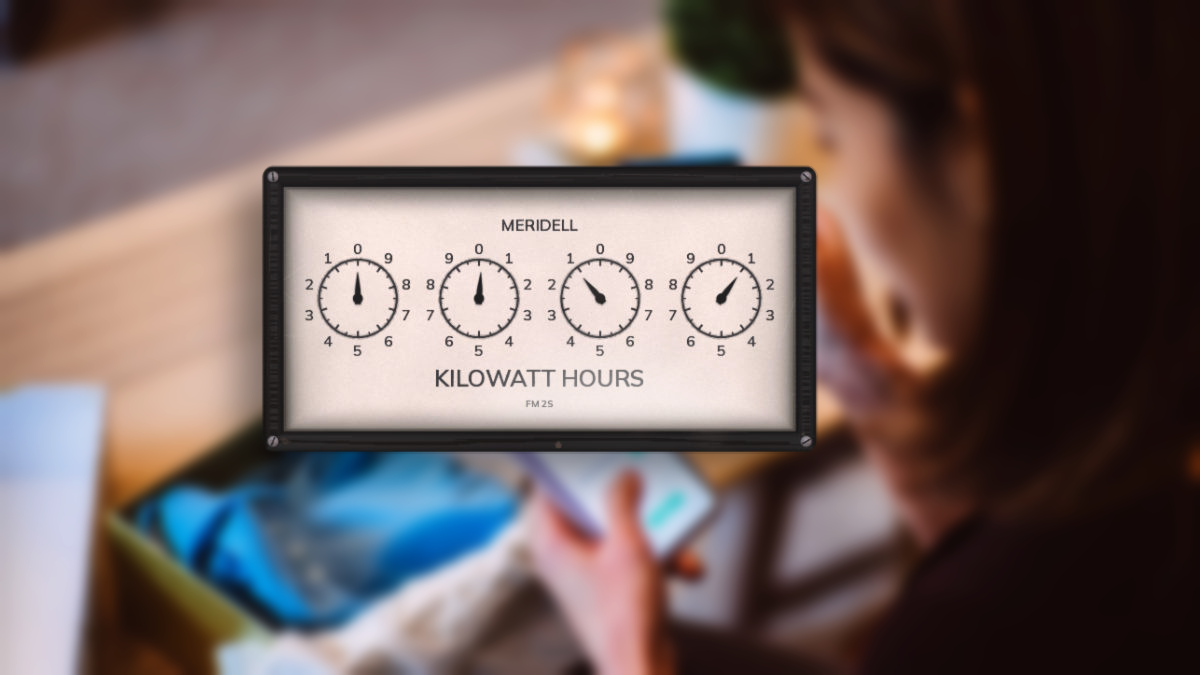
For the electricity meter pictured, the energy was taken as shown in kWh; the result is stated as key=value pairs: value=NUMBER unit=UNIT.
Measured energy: value=11 unit=kWh
